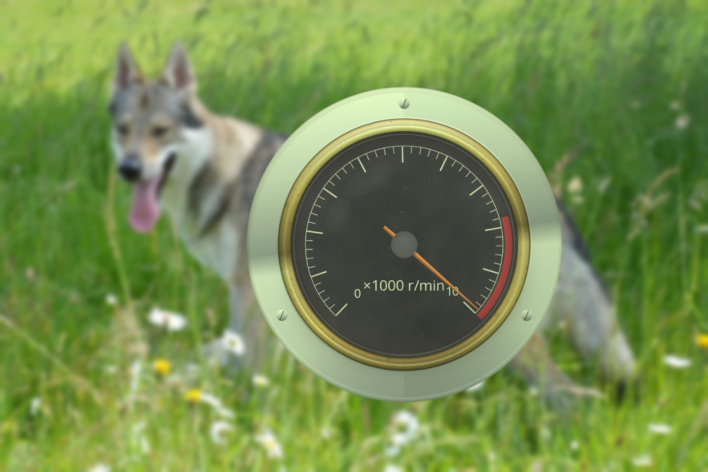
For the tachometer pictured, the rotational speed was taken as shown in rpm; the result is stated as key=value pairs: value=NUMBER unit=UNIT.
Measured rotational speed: value=9900 unit=rpm
